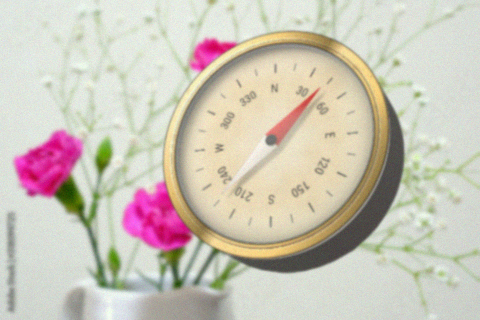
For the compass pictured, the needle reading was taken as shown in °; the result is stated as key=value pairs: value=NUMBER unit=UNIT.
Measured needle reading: value=45 unit=°
